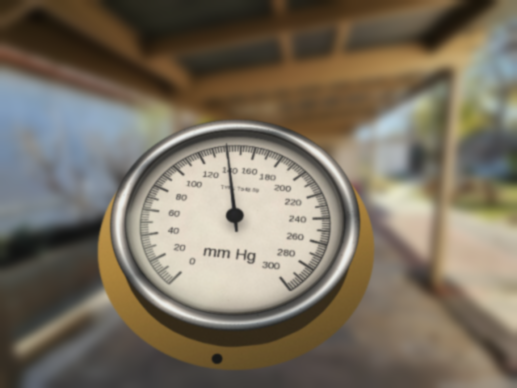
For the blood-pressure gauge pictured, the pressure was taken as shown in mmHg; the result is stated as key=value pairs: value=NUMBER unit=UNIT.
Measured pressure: value=140 unit=mmHg
